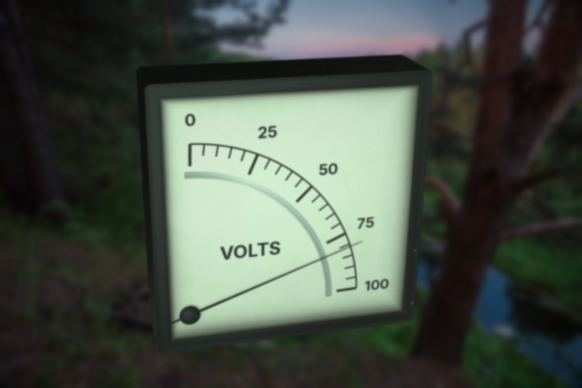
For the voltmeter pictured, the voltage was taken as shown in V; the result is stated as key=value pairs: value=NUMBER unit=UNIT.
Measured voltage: value=80 unit=V
